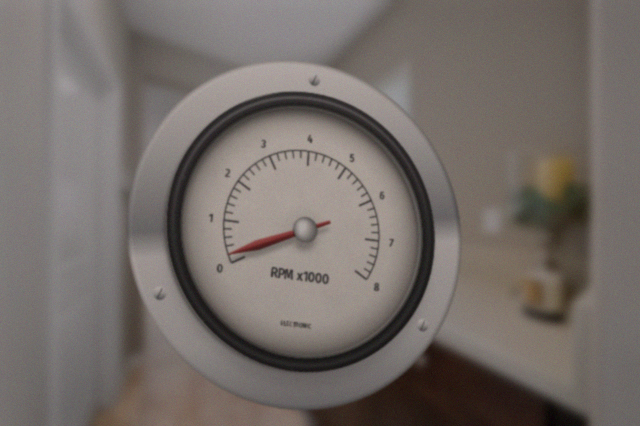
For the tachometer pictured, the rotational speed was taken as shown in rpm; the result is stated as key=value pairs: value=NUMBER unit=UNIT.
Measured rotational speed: value=200 unit=rpm
